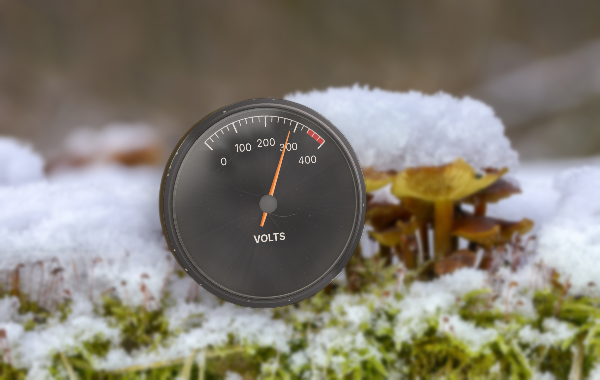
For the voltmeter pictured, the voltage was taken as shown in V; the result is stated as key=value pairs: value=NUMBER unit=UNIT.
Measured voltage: value=280 unit=V
